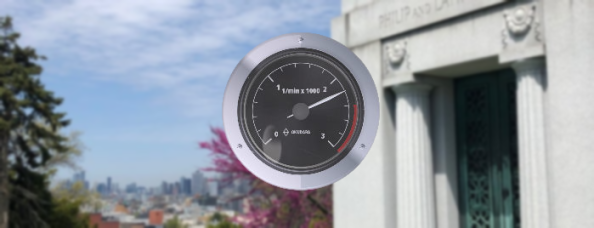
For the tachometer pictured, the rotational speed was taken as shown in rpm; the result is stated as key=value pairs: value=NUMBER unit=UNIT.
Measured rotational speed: value=2200 unit=rpm
